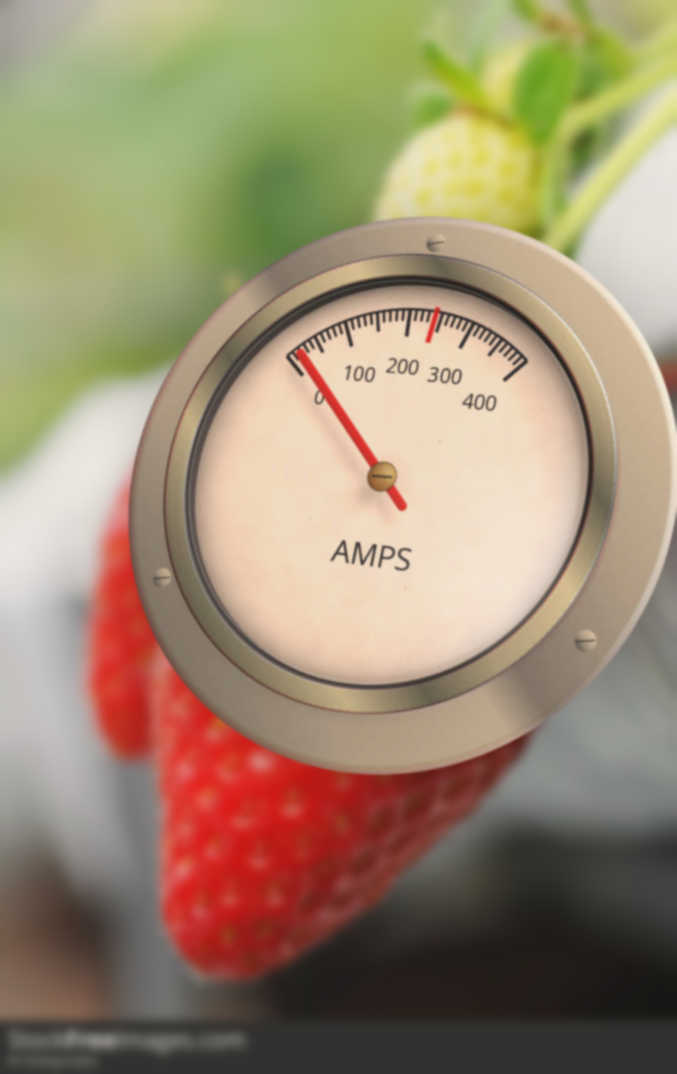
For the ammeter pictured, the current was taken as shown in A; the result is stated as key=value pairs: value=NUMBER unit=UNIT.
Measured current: value=20 unit=A
